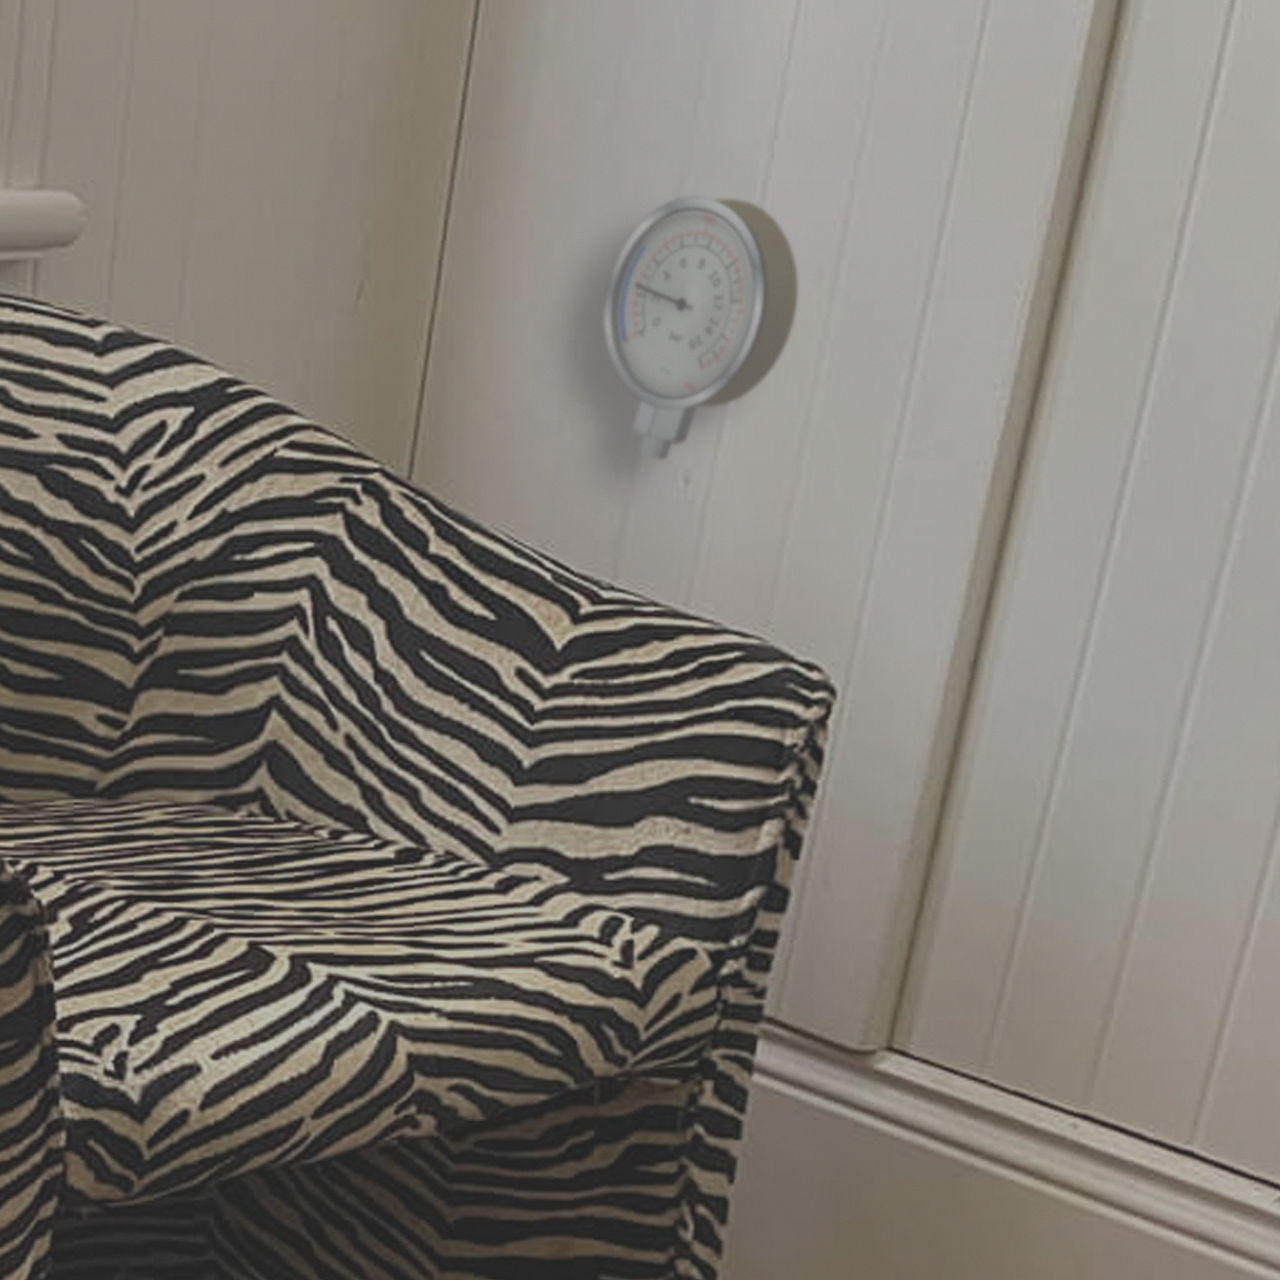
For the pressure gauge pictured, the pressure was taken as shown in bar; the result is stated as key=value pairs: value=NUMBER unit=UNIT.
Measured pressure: value=2.5 unit=bar
